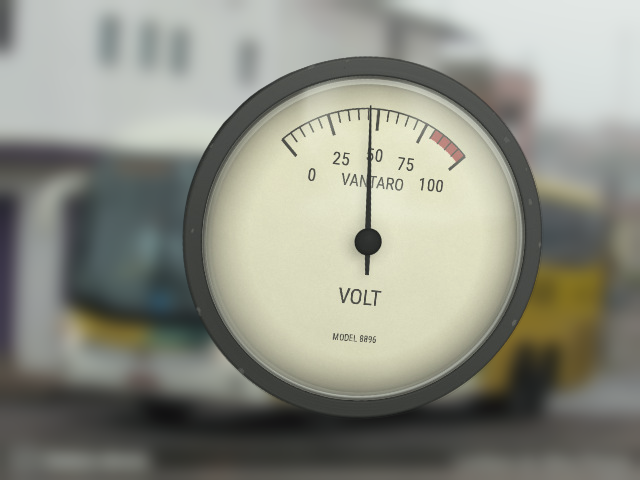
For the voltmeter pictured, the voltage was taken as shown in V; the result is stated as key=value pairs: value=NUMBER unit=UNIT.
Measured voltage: value=45 unit=V
